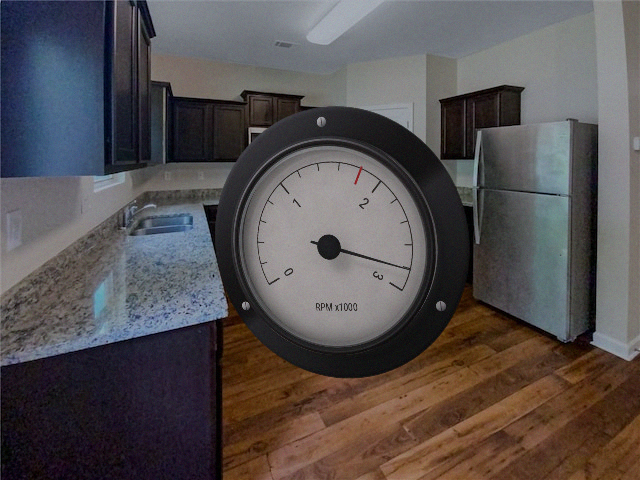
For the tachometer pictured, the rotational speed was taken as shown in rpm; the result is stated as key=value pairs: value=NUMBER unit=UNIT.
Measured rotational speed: value=2800 unit=rpm
